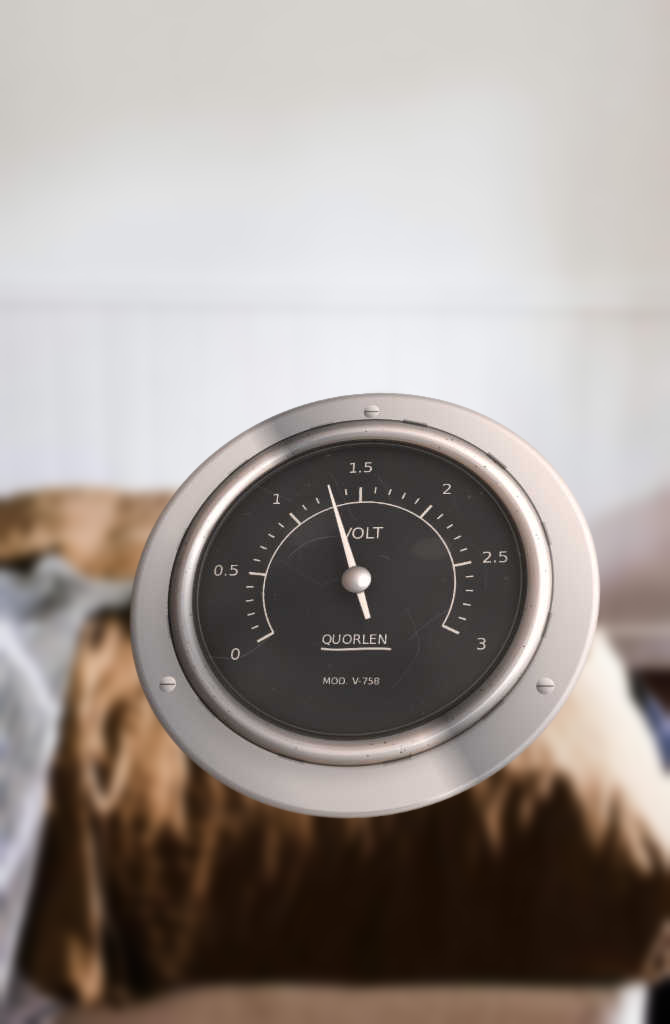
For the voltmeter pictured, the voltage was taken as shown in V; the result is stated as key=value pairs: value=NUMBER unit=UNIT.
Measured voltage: value=1.3 unit=V
